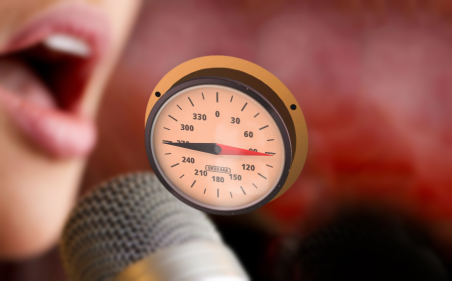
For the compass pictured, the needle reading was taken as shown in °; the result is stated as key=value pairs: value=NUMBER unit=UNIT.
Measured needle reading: value=90 unit=°
